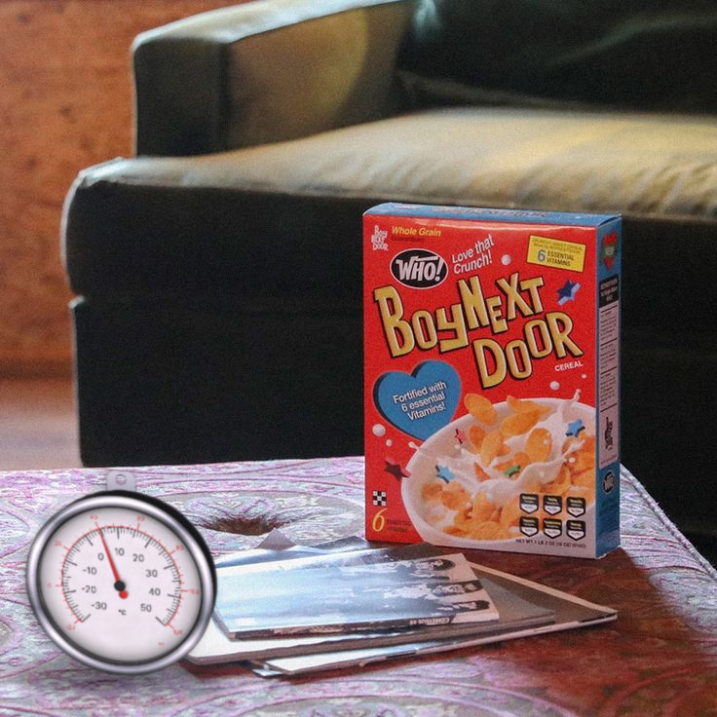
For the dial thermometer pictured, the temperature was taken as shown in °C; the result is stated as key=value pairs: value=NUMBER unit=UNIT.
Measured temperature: value=5 unit=°C
